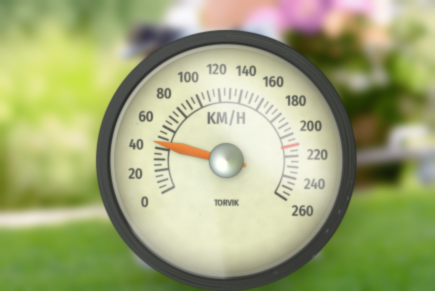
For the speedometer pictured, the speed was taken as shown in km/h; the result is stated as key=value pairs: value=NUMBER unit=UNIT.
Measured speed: value=45 unit=km/h
